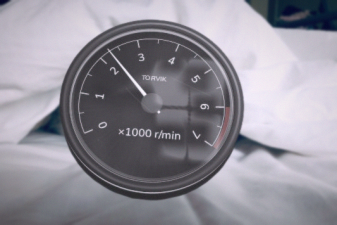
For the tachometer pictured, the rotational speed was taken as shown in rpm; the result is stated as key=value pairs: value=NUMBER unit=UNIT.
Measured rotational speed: value=2250 unit=rpm
